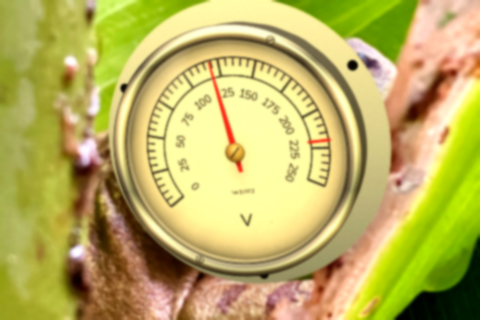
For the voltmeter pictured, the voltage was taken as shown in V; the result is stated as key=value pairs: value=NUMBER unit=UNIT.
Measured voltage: value=120 unit=V
